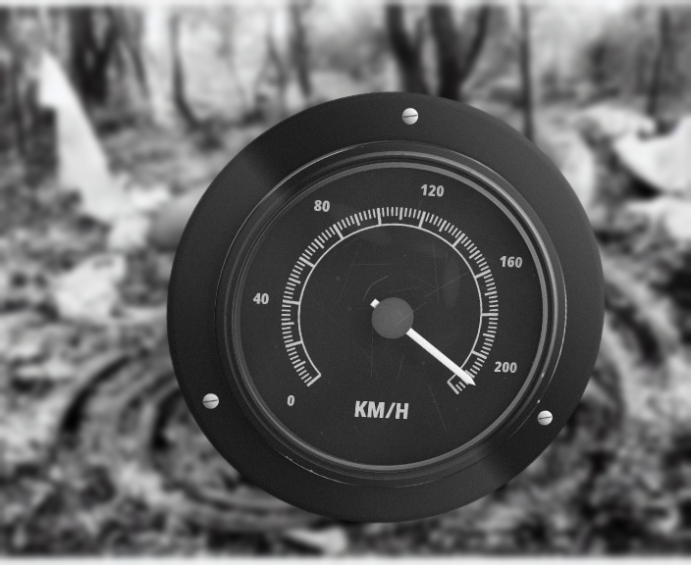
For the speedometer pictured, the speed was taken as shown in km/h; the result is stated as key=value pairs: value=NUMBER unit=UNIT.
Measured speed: value=212 unit=km/h
